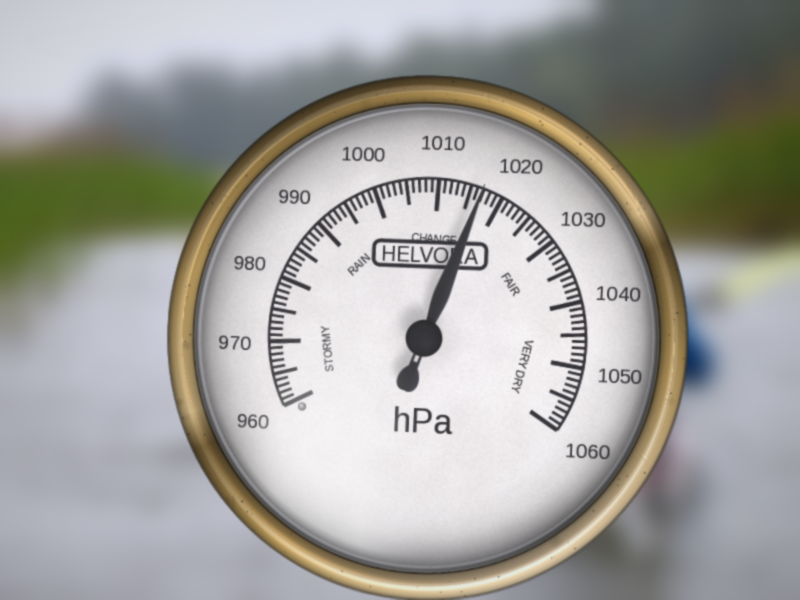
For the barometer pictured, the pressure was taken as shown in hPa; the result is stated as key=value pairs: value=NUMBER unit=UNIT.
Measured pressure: value=1017 unit=hPa
